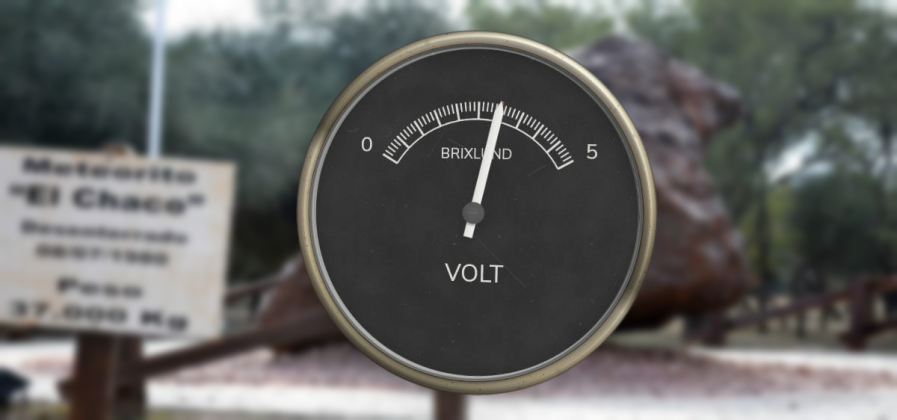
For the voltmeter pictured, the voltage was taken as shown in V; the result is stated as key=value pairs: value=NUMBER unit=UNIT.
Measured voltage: value=3 unit=V
